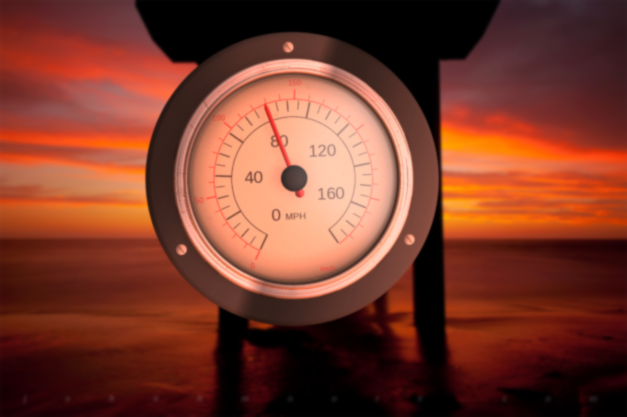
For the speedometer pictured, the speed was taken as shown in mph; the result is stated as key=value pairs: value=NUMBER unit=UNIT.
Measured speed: value=80 unit=mph
